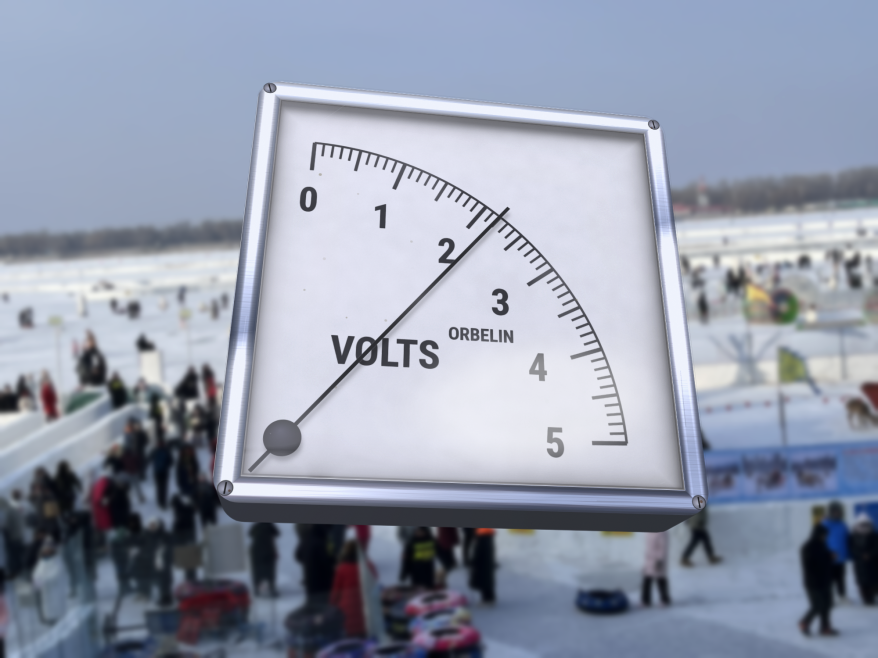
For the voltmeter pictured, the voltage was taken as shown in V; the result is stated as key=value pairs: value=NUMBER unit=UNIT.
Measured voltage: value=2.2 unit=V
